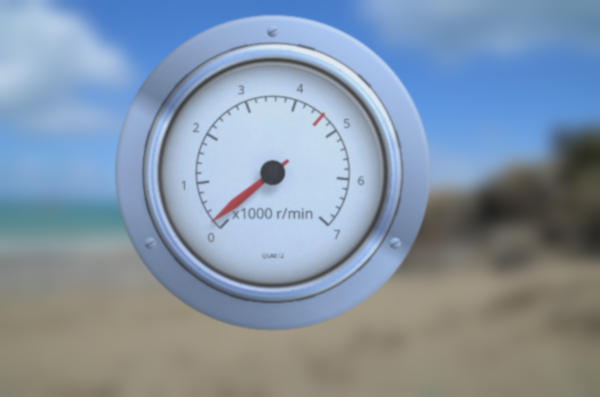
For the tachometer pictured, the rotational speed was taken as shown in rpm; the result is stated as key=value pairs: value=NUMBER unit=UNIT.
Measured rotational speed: value=200 unit=rpm
